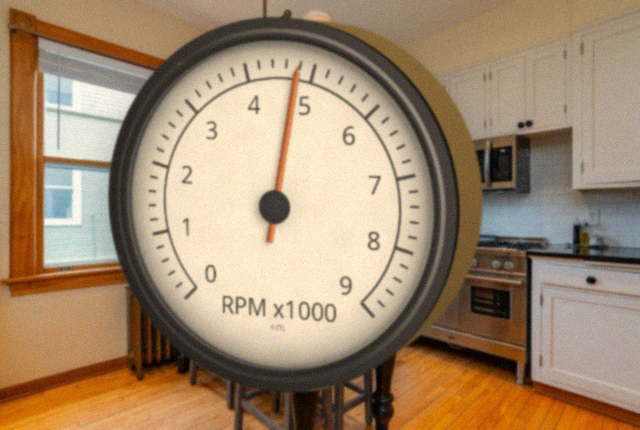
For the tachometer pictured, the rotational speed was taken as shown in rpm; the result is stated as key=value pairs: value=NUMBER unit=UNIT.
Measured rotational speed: value=4800 unit=rpm
